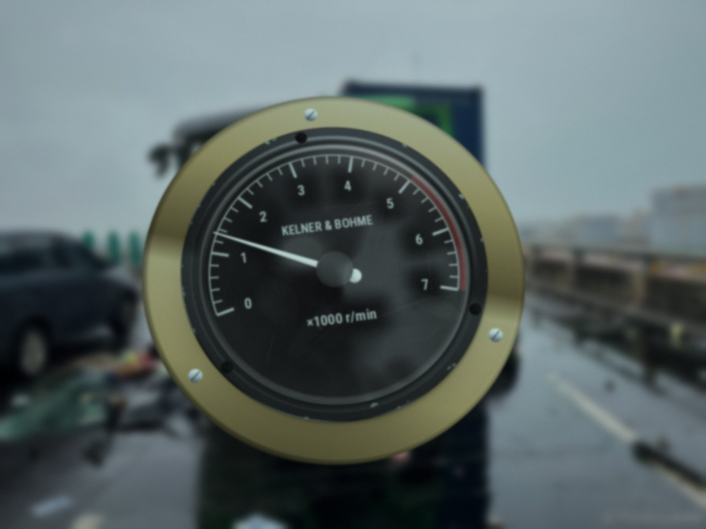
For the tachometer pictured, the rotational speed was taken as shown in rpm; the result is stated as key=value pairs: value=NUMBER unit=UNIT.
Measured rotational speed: value=1300 unit=rpm
